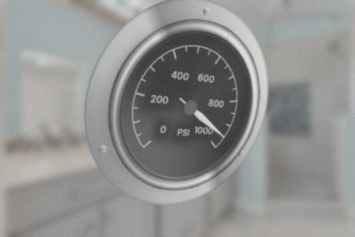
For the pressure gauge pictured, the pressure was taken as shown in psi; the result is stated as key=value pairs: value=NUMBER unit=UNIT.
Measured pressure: value=950 unit=psi
